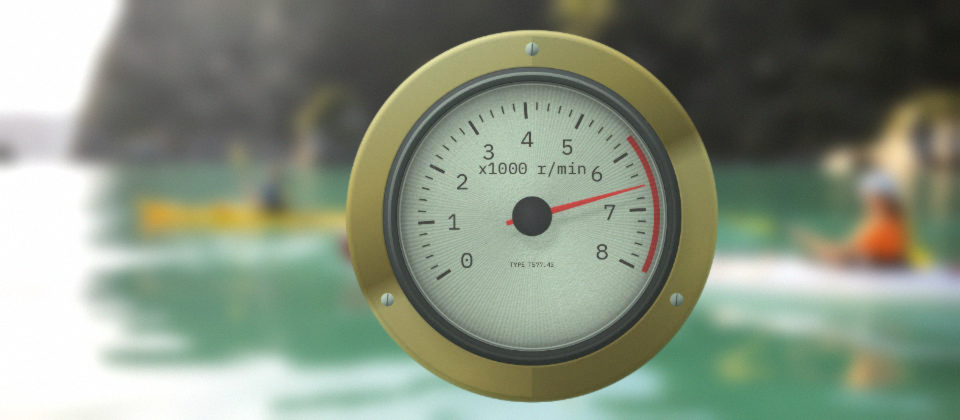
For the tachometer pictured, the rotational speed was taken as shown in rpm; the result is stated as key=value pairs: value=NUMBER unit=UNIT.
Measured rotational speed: value=6600 unit=rpm
